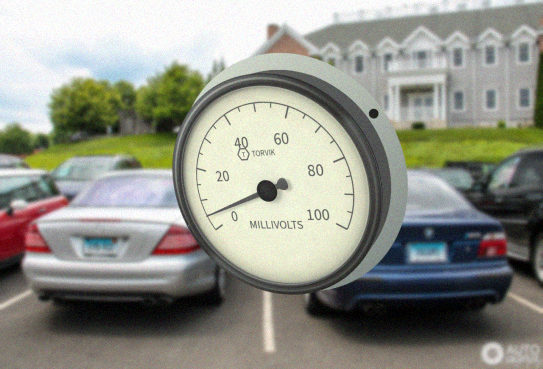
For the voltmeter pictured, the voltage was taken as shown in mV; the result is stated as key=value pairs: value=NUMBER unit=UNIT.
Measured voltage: value=5 unit=mV
